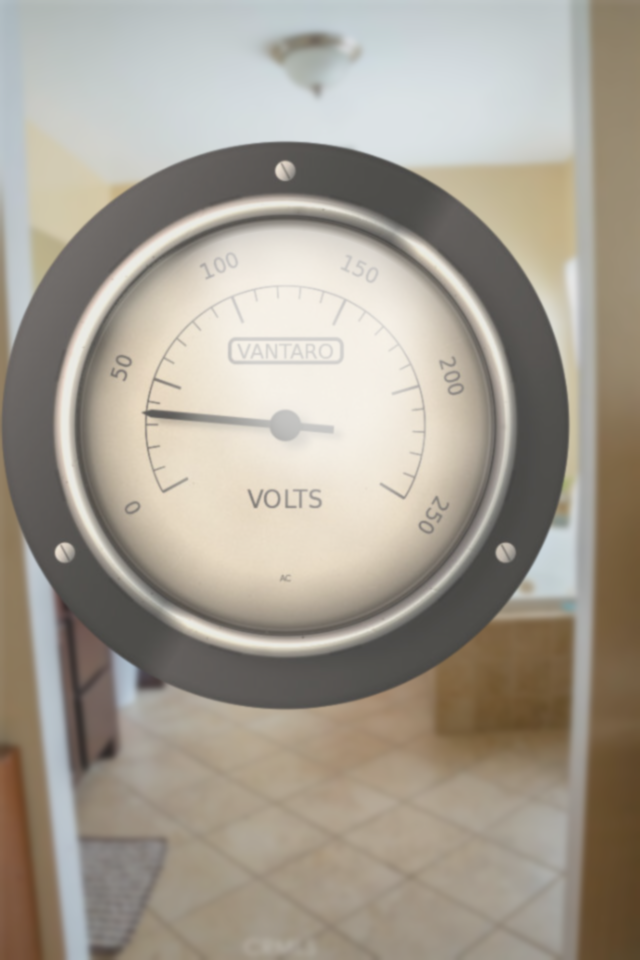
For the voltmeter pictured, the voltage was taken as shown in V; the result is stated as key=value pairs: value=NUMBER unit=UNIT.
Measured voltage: value=35 unit=V
